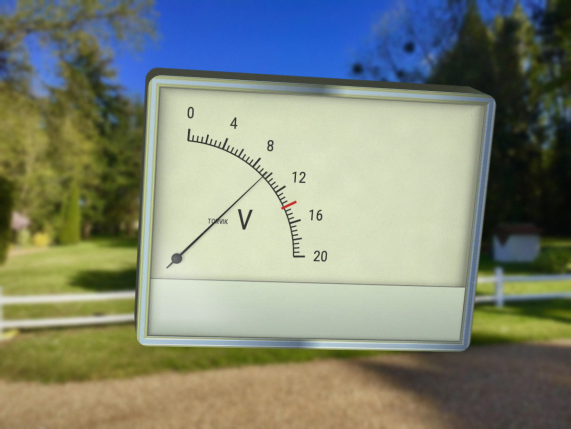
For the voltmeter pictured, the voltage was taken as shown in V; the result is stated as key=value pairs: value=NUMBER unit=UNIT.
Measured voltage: value=9.5 unit=V
